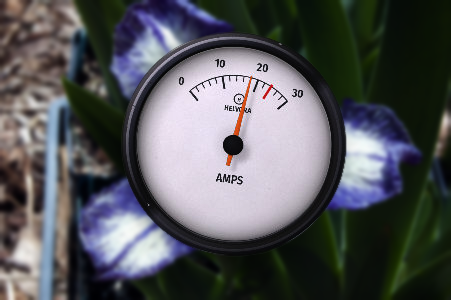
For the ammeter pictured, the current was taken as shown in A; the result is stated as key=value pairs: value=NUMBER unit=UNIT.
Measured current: value=18 unit=A
